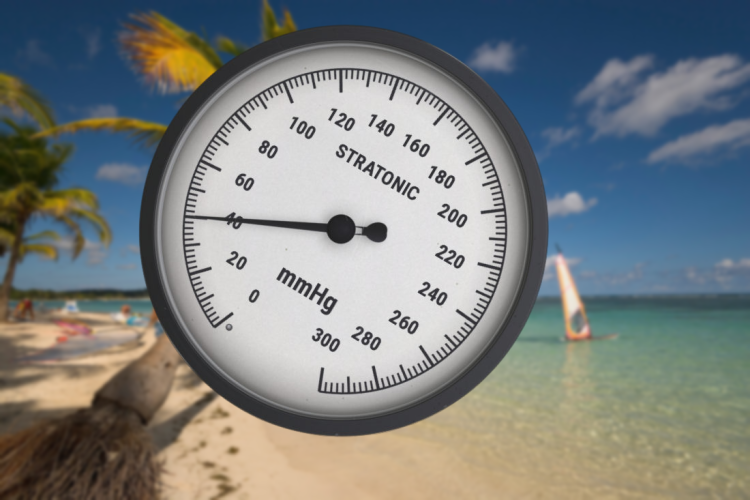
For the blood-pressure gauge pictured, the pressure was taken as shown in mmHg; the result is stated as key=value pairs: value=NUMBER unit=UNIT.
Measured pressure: value=40 unit=mmHg
